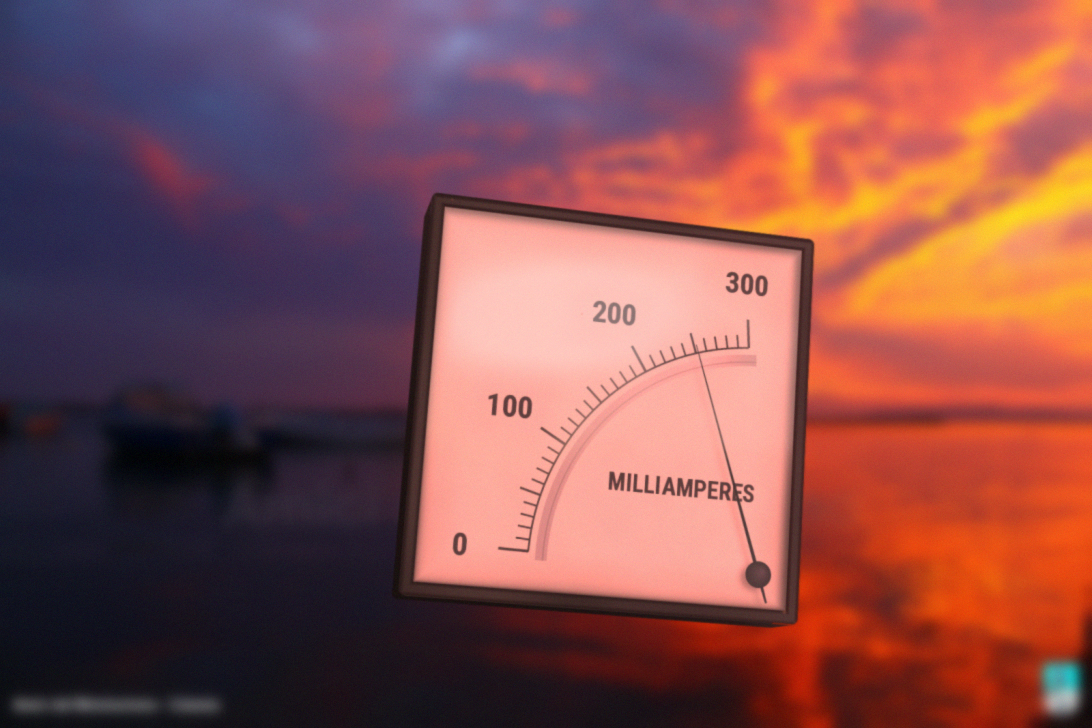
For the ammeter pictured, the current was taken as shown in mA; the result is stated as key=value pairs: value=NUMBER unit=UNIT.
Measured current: value=250 unit=mA
